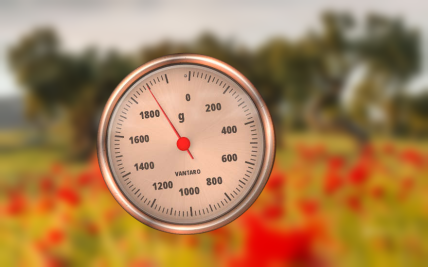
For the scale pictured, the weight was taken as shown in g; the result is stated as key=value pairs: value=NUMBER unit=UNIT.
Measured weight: value=1900 unit=g
